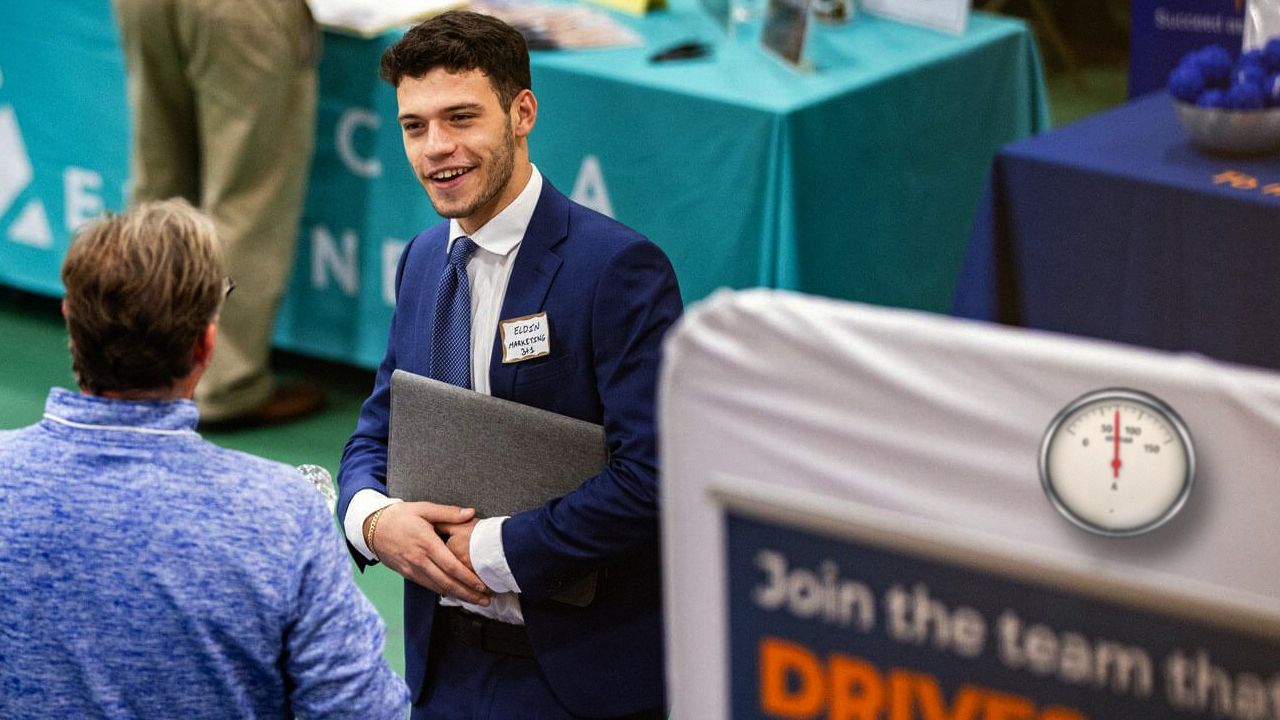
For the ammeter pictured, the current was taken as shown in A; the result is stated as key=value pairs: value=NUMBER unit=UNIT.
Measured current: value=70 unit=A
